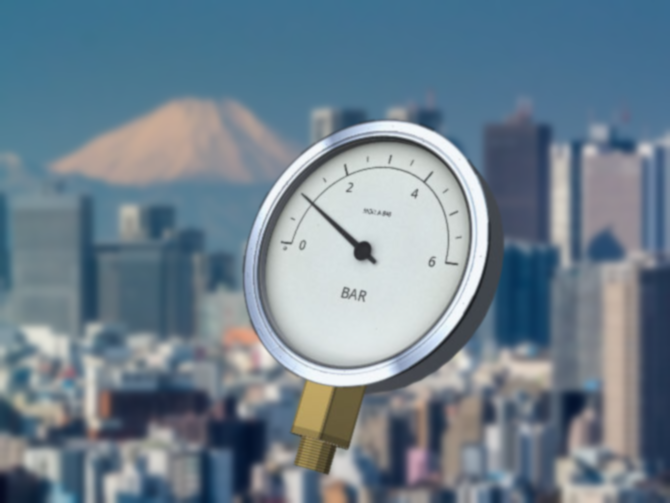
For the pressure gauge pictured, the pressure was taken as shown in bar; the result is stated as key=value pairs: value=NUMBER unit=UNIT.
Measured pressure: value=1 unit=bar
